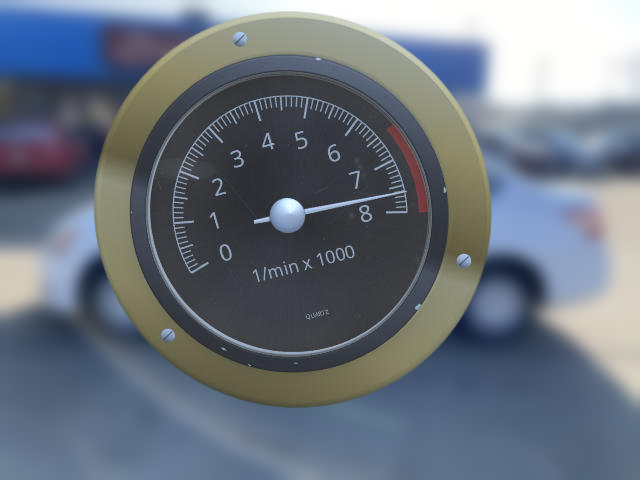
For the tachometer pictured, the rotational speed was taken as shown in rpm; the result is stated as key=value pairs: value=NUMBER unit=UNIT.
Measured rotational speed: value=7600 unit=rpm
